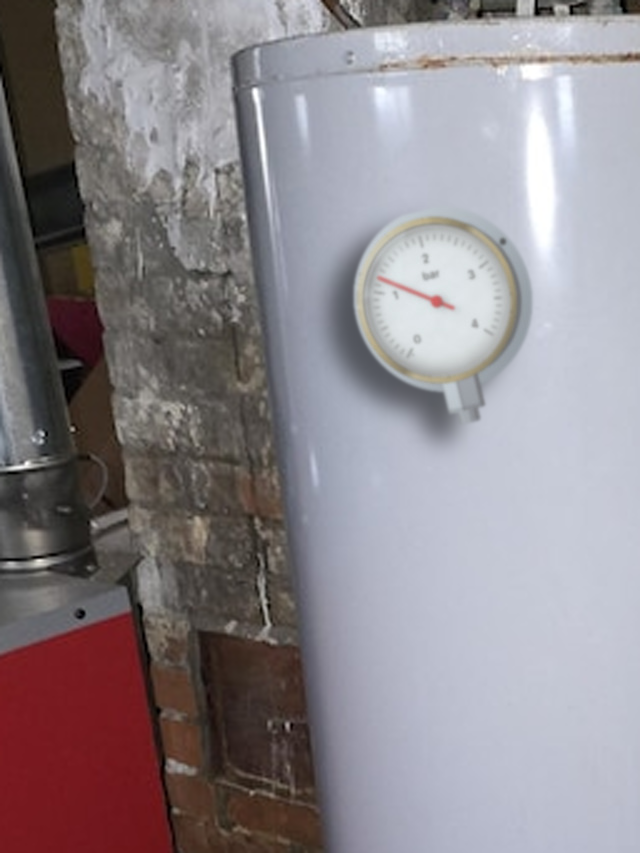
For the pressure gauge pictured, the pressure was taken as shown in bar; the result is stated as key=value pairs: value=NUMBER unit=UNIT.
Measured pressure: value=1.2 unit=bar
